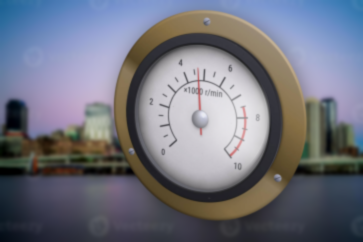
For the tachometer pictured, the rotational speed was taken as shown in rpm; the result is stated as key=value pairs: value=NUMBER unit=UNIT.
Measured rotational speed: value=4750 unit=rpm
